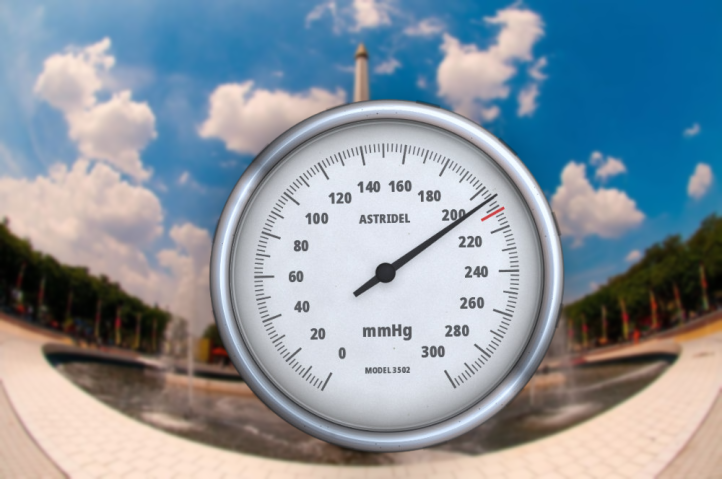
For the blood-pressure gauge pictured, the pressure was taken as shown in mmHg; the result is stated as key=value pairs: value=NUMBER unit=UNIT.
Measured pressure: value=206 unit=mmHg
